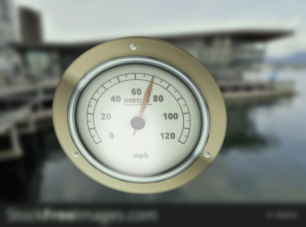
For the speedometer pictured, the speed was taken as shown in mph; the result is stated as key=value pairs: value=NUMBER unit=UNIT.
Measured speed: value=70 unit=mph
